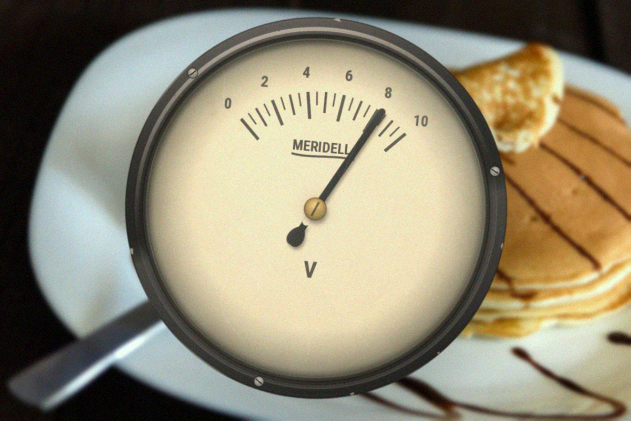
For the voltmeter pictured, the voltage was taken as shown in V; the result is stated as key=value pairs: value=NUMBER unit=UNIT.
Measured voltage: value=8.25 unit=V
